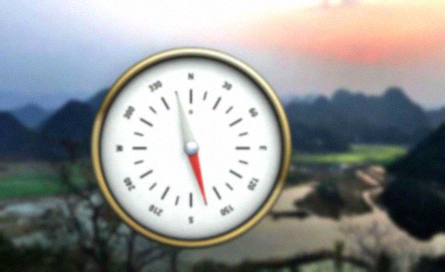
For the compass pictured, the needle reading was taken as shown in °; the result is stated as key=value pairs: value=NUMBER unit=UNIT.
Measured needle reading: value=165 unit=°
